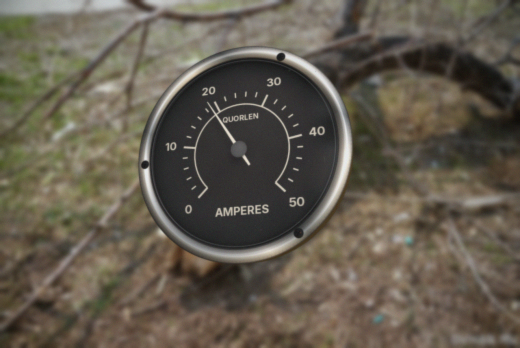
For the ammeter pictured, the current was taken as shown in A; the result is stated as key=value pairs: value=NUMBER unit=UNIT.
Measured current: value=19 unit=A
